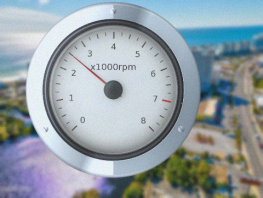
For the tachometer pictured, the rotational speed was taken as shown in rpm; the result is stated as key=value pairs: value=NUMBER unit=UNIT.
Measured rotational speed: value=2500 unit=rpm
